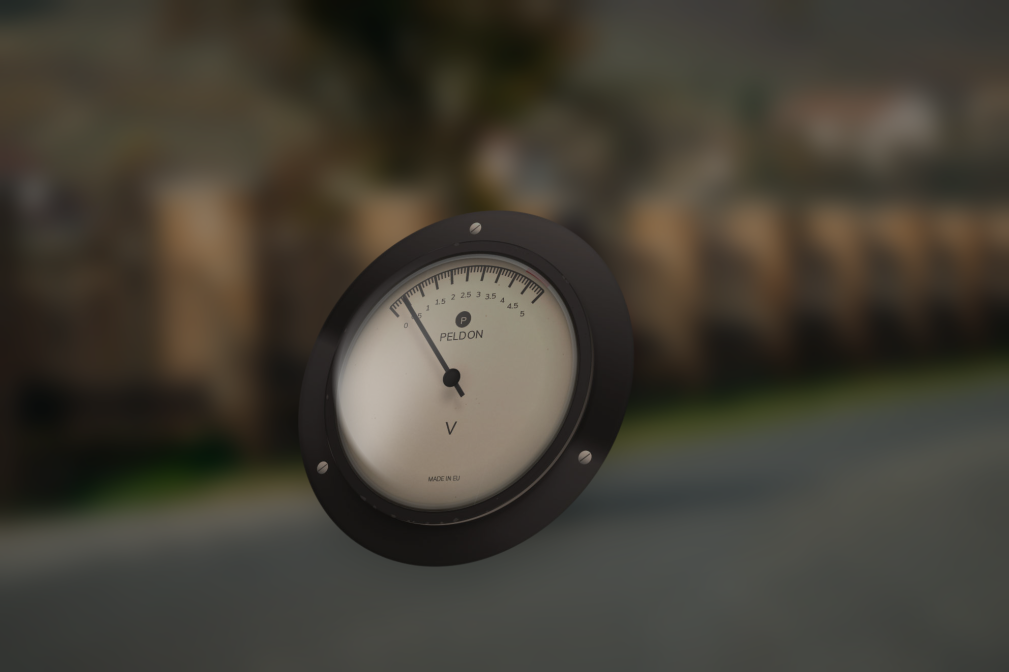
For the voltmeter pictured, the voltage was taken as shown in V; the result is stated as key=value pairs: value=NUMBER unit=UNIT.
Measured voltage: value=0.5 unit=V
